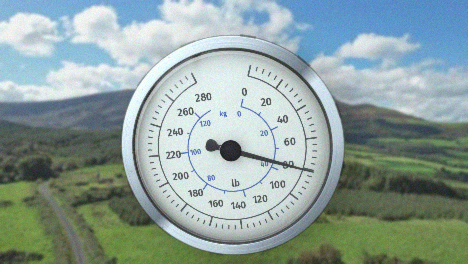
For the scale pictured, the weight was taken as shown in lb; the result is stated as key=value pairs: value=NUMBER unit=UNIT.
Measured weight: value=80 unit=lb
